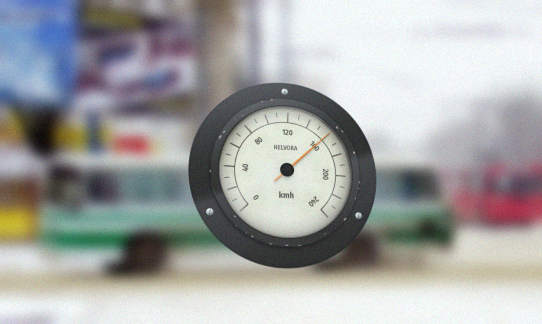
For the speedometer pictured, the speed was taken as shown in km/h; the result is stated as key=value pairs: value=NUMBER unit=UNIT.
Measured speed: value=160 unit=km/h
